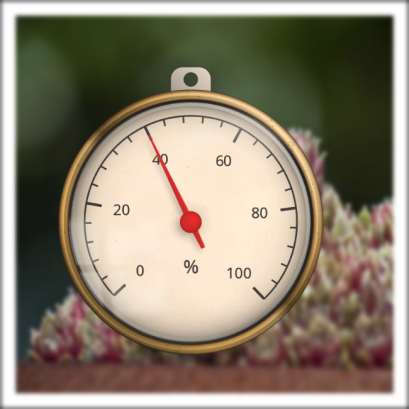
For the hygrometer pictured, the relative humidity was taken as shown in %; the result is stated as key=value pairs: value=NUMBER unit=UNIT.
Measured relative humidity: value=40 unit=%
